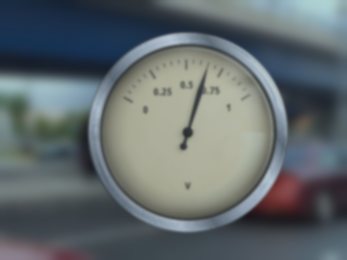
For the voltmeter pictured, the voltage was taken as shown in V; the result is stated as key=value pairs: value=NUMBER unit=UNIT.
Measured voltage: value=0.65 unit=V
